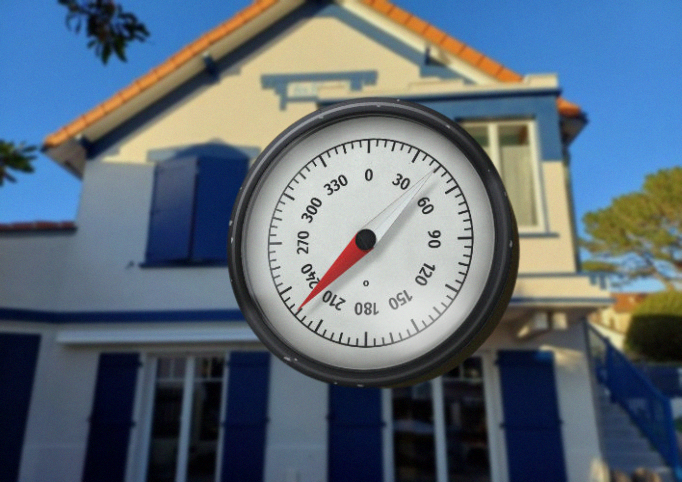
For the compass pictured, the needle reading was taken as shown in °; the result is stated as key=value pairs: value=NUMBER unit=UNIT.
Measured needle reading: value=225 unit=°
